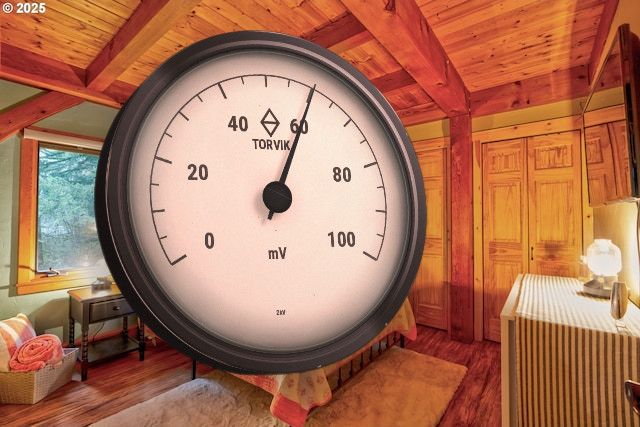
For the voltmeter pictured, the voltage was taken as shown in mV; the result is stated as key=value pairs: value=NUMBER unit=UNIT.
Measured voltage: value=60 unit=mV
